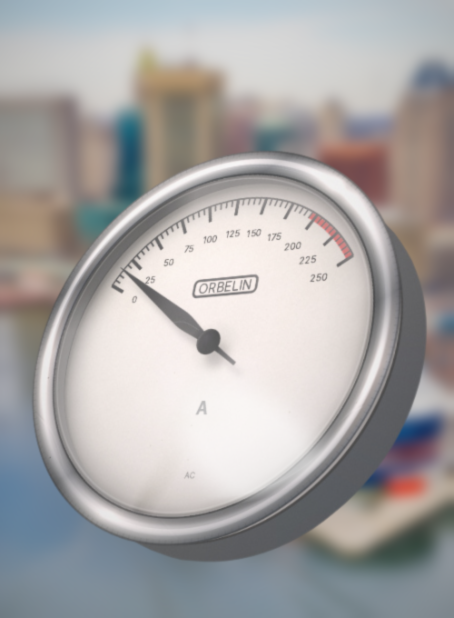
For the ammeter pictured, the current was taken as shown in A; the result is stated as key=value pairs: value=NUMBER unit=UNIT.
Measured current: value=15 unit=A
